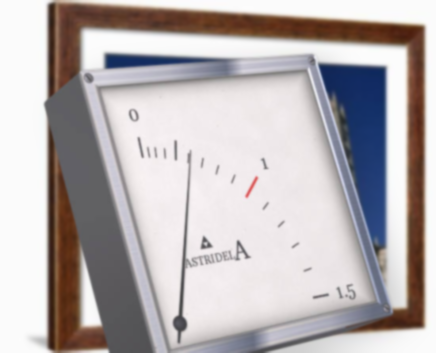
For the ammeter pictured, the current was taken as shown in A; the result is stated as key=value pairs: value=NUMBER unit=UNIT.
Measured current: value=0.6 unit=A
